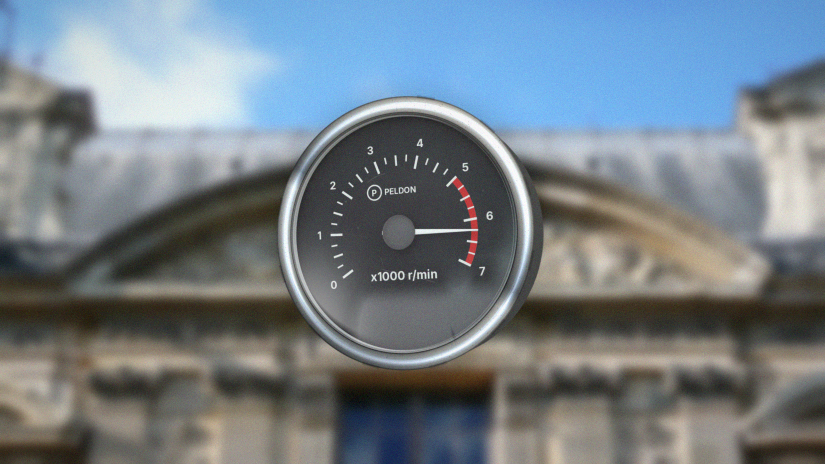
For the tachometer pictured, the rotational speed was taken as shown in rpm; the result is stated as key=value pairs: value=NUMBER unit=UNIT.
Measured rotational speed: value=6250 unit=rpm
